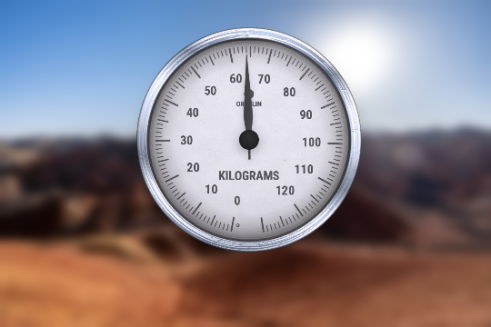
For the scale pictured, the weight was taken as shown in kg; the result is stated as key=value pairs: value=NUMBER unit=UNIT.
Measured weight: value=64 unit=kg
